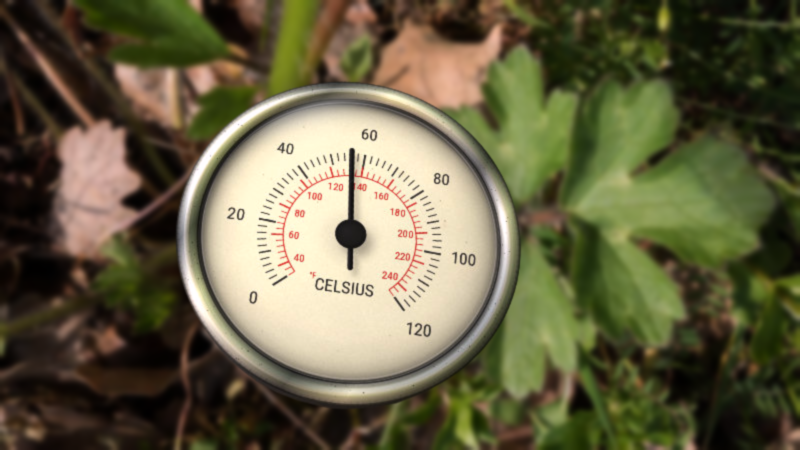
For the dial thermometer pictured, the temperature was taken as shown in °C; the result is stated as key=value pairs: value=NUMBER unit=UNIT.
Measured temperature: value=56 unit=°C
